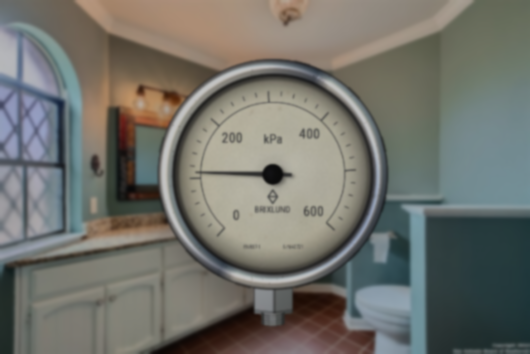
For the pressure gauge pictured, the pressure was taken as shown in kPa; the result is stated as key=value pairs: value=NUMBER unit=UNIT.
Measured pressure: value=110 unit=kPa
